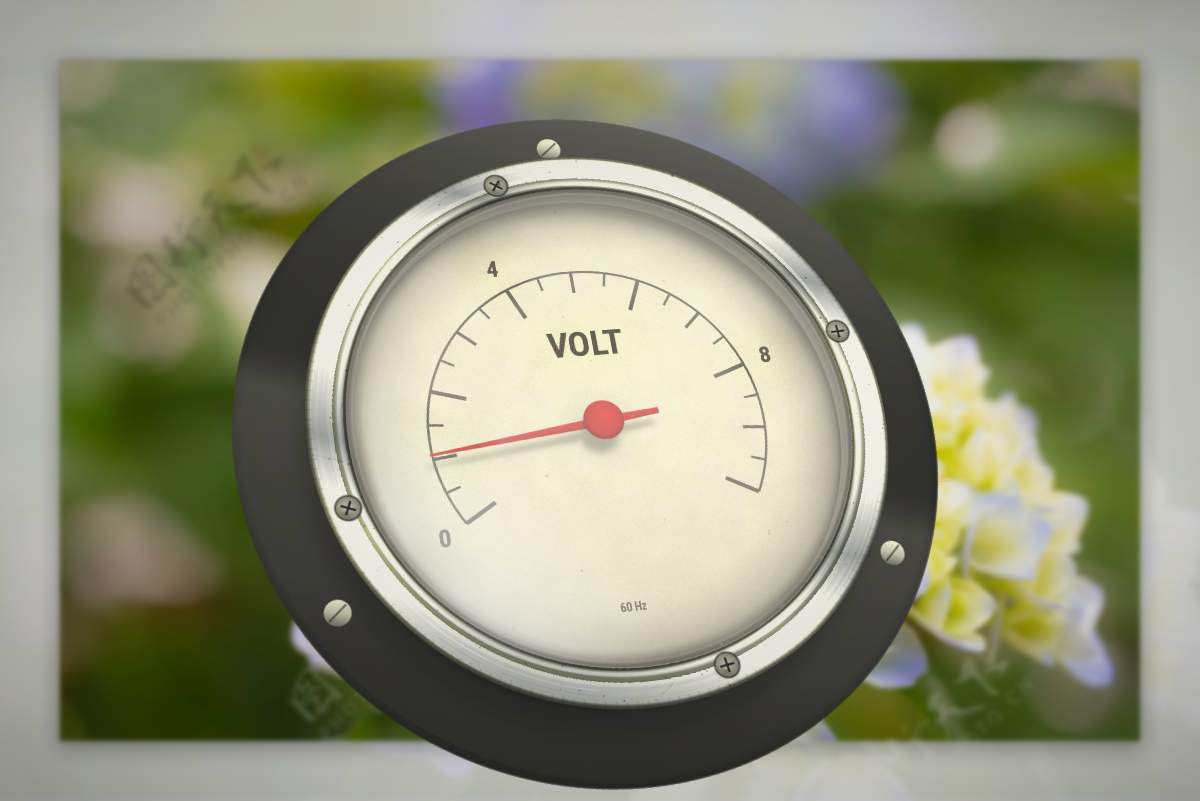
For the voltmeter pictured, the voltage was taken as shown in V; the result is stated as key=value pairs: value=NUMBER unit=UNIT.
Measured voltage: value=1 unit=V
